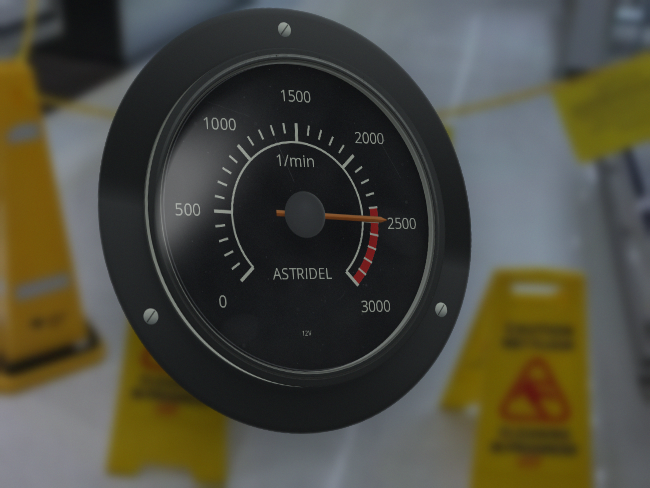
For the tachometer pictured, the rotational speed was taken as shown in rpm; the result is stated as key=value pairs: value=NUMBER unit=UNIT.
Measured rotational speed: value=2500 unit=rpm
